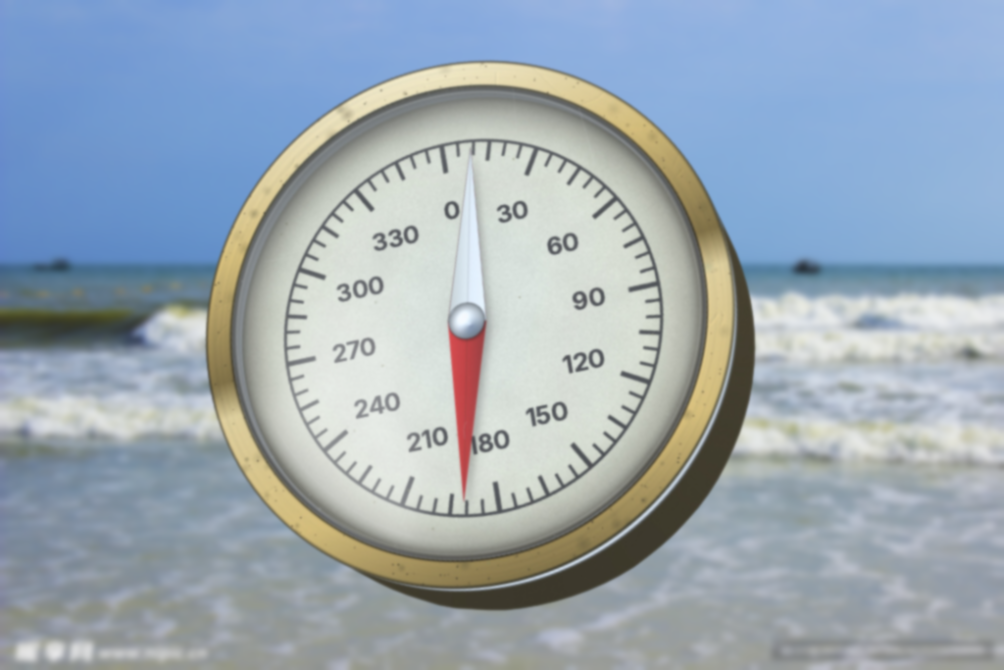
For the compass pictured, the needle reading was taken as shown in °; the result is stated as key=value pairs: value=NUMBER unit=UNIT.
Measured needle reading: value=190 unit=°
